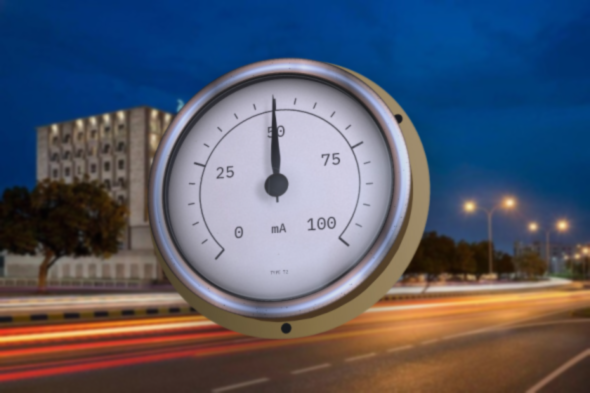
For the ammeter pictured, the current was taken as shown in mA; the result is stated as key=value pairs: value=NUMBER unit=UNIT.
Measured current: value=50 unit=mA
